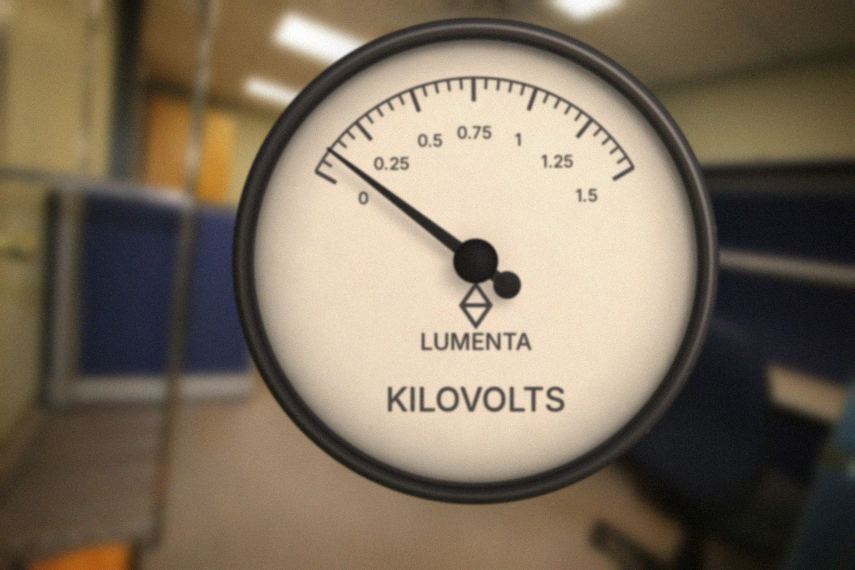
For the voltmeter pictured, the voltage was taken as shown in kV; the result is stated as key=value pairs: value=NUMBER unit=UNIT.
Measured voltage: value=0.1 unit=kV
